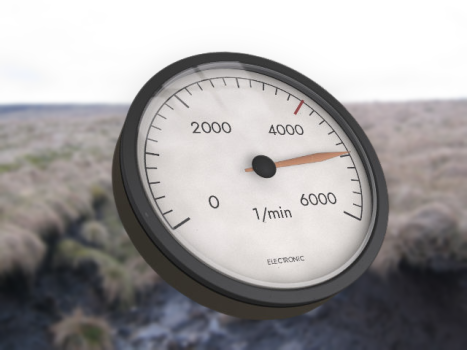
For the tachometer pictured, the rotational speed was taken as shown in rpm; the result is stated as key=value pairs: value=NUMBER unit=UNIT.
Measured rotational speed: value=5000 unit=rpm
